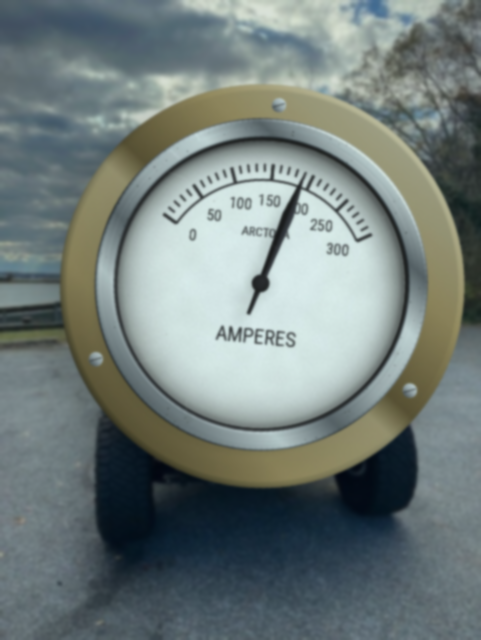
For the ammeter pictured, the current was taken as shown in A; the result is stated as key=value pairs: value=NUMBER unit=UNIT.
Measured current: value=190 unit=A
